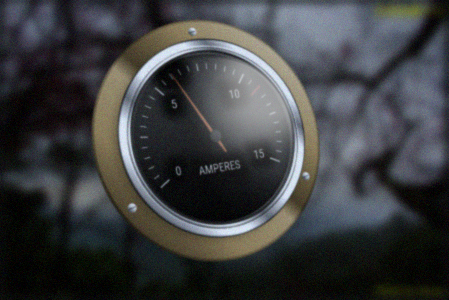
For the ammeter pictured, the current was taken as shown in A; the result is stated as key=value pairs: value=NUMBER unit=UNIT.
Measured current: value=6 unit=A
